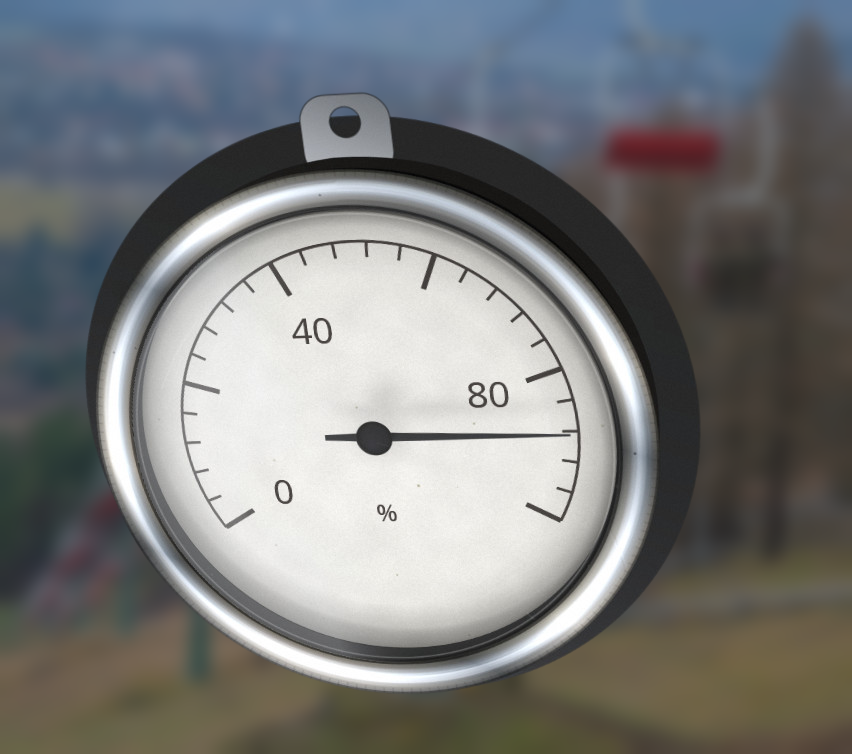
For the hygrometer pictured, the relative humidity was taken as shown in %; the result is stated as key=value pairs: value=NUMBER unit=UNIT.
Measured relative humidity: value=88 unit=%
